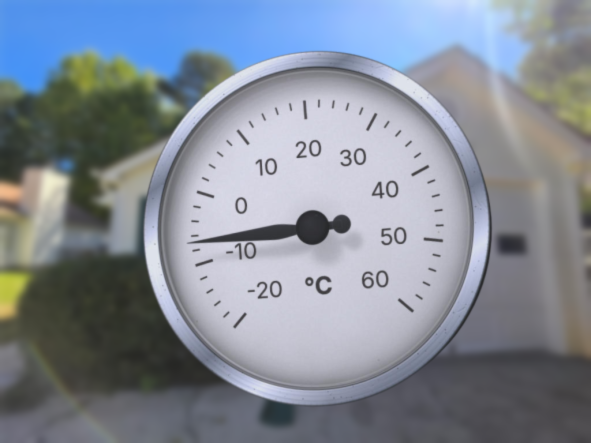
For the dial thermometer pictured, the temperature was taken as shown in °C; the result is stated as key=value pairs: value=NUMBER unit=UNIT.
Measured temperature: value=-7 unit=°C
